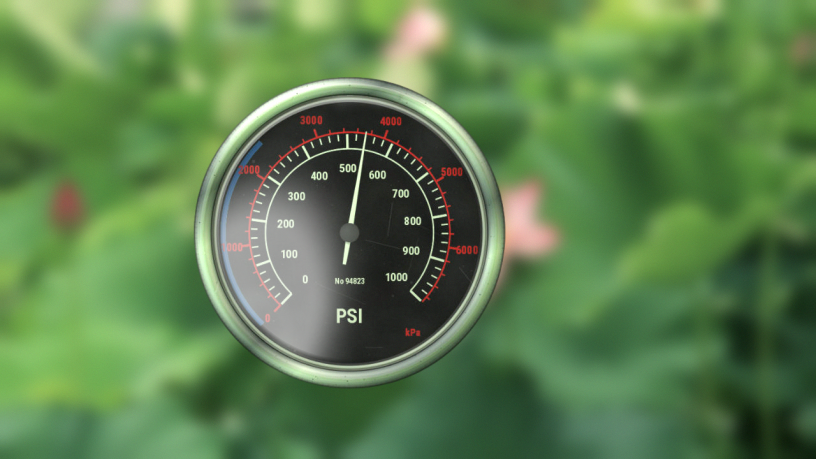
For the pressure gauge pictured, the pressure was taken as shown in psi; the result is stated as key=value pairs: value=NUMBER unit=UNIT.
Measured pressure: value=540 unit=psi
